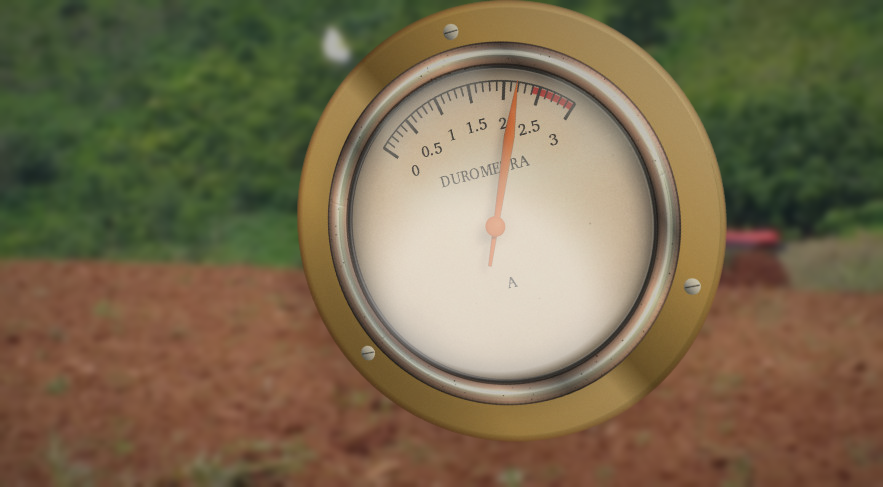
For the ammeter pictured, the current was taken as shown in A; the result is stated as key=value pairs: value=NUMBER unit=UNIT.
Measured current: value=2.2 unit=A
